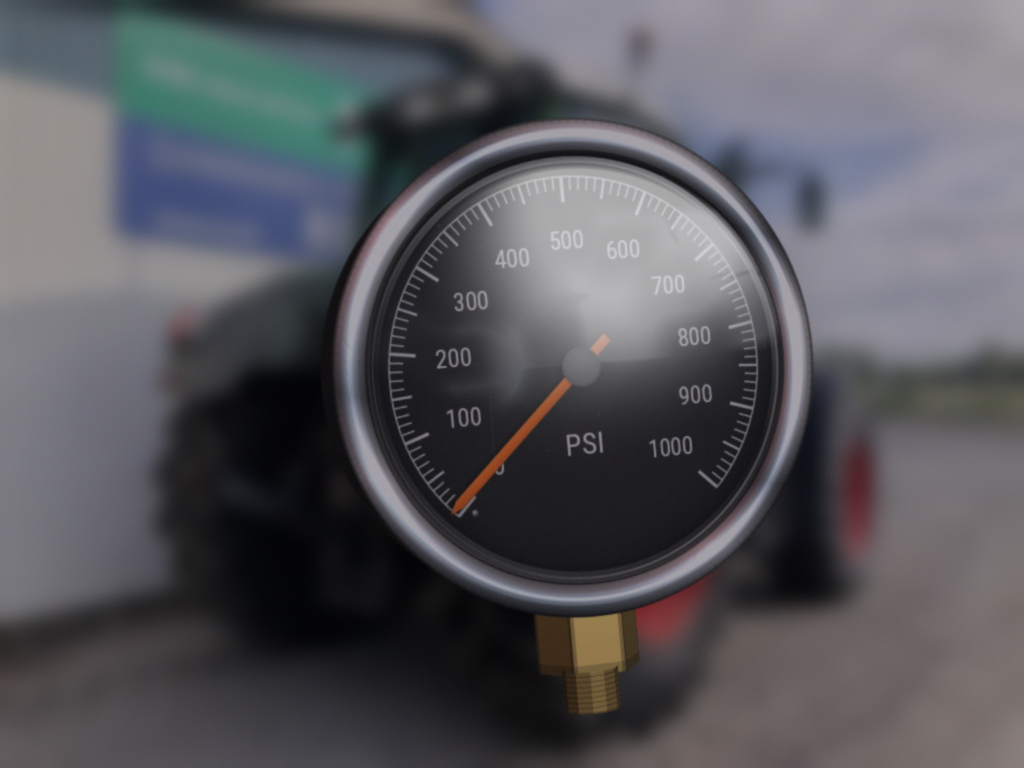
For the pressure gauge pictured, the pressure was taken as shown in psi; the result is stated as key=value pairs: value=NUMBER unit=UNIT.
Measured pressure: value=10 unit=psi
